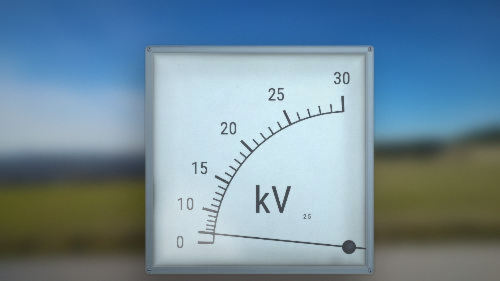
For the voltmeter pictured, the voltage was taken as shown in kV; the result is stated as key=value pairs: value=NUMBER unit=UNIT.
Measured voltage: value=5 unit=kV
